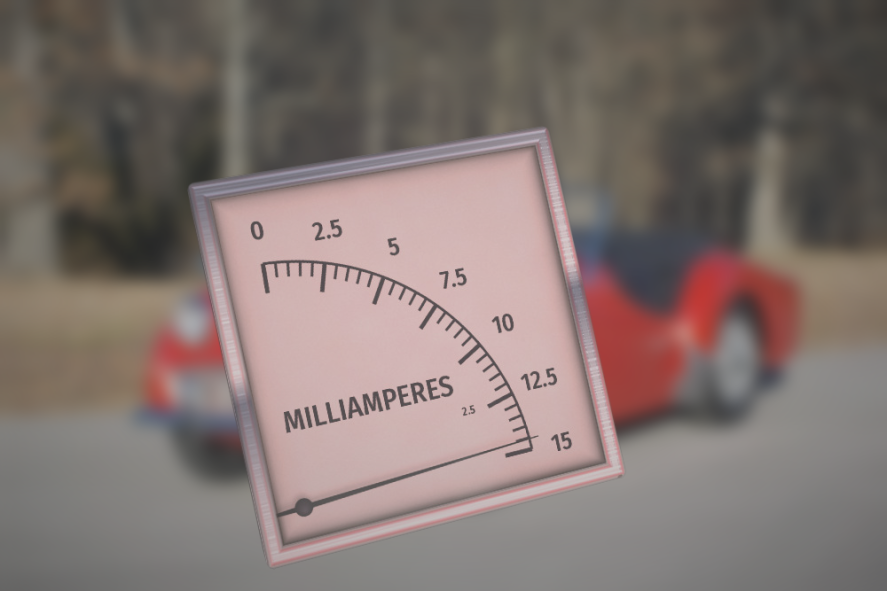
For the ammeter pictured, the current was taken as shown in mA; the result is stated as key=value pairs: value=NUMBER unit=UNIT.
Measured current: value=14.5 unit=mA
